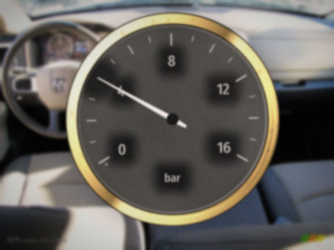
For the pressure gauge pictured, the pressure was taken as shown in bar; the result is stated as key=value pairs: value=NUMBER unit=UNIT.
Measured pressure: value=4 unit=bar
